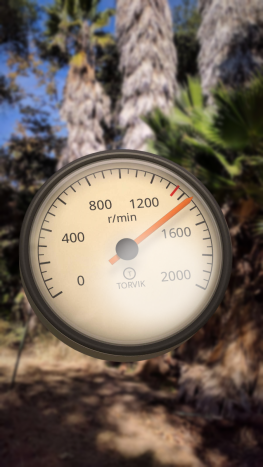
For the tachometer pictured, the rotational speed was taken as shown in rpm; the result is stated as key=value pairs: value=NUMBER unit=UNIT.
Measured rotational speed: value=1450 unit=rpm
